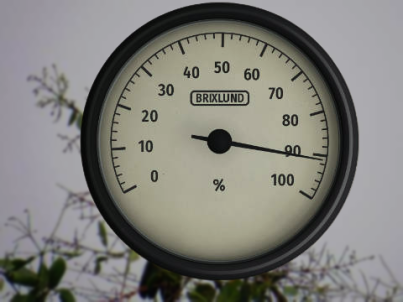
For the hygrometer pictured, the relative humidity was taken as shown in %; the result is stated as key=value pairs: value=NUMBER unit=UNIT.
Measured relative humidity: value=91 unit=%
